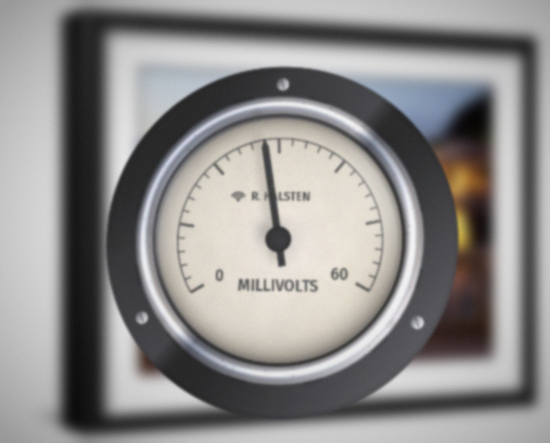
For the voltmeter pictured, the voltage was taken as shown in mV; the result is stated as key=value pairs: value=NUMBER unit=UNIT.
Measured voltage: value=28 unit=mV
